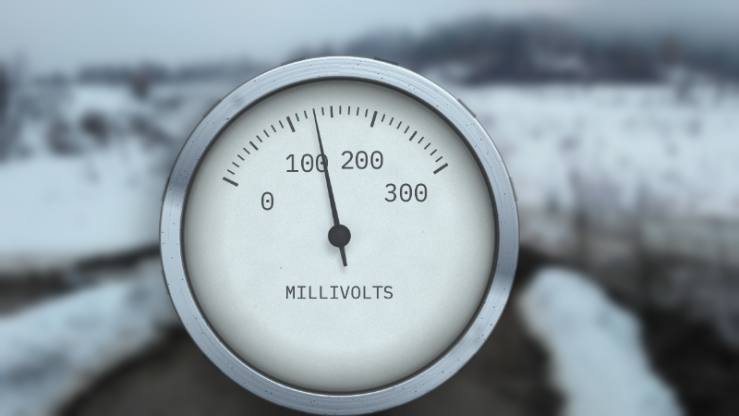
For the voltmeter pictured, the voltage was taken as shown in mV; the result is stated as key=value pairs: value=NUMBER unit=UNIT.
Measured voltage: value=130 unit=mV
